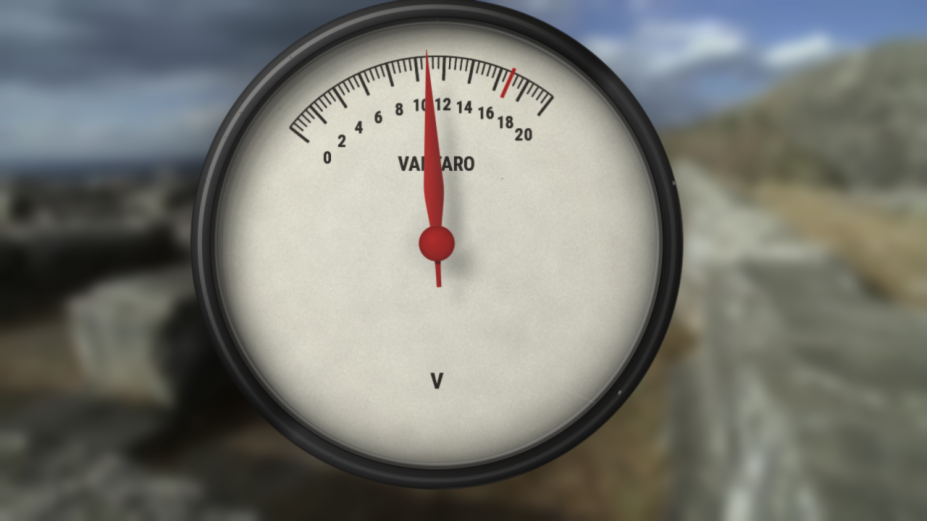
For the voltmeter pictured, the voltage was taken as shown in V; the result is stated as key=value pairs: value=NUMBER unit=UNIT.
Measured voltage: value=10.8 unit=V
